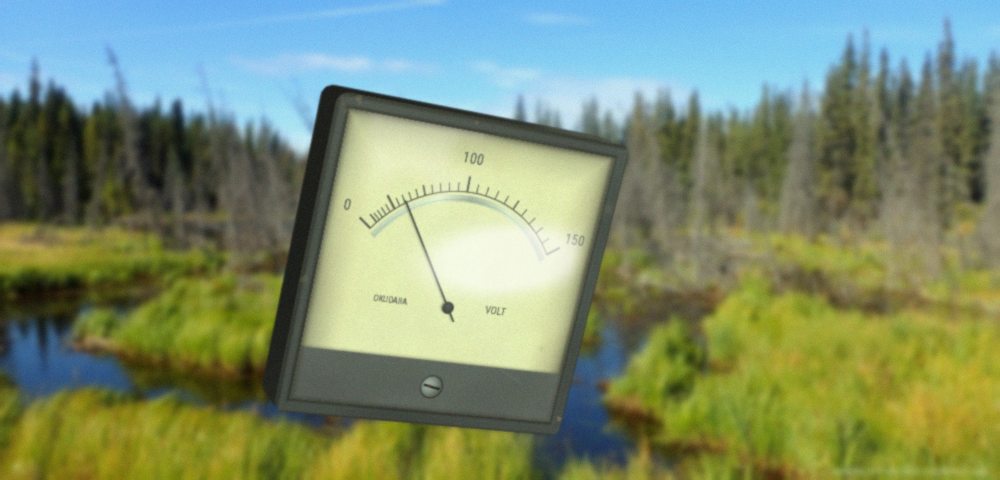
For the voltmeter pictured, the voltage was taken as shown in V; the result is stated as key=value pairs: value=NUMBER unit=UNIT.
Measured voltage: value=60 unit=V
